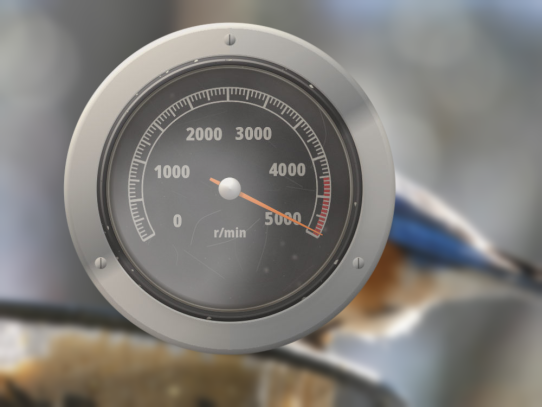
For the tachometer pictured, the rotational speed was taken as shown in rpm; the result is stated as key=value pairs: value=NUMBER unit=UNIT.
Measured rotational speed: value=4950 unit=rpm
